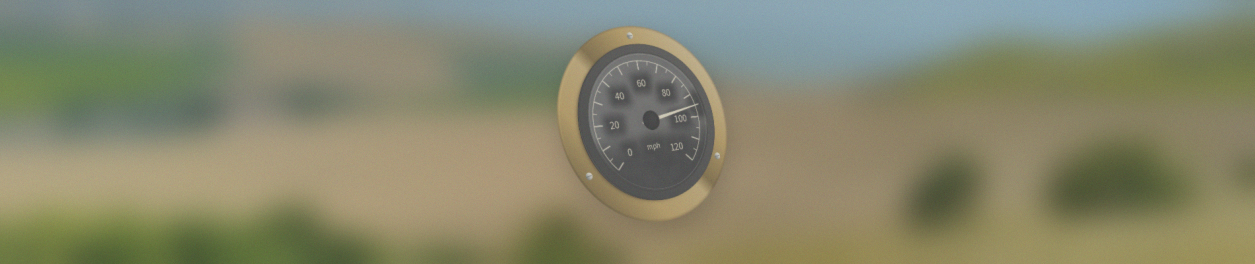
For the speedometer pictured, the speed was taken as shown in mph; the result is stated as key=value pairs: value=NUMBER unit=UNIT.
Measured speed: value=95 unit=mph
